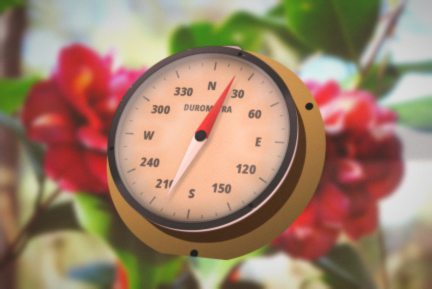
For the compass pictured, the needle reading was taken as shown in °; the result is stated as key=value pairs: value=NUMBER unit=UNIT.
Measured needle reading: value=20 unit=°
